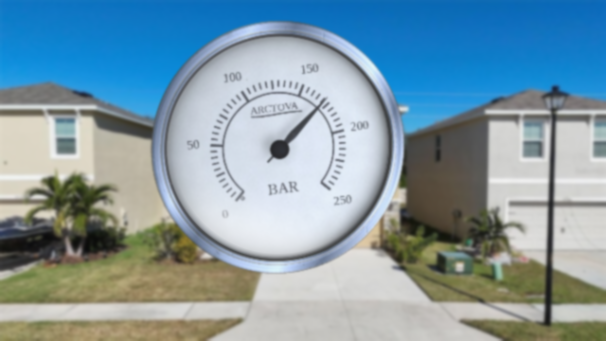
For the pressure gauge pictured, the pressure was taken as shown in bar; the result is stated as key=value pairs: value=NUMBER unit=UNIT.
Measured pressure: value=170 unit=bar
